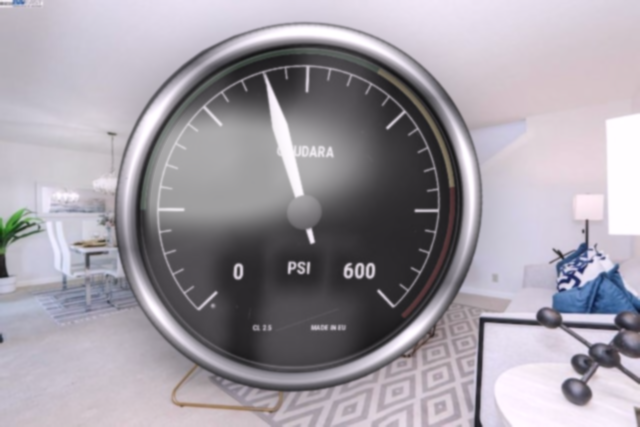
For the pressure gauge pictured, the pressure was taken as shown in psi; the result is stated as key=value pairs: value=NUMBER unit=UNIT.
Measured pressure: value=260 unit=psi
